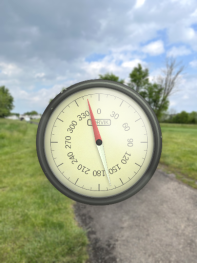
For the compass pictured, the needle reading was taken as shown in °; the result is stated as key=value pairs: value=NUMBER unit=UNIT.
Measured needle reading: value=345 unit=°
